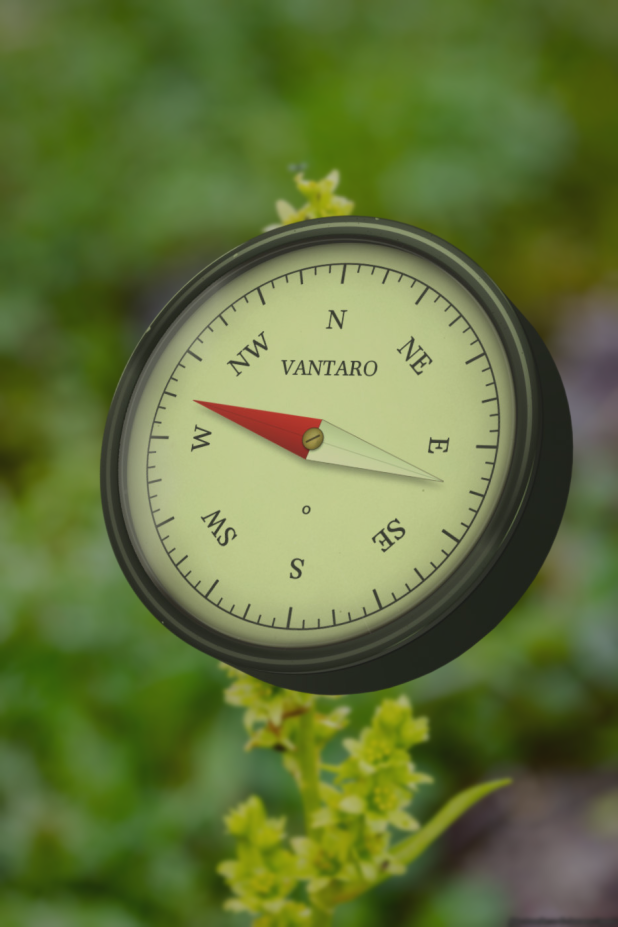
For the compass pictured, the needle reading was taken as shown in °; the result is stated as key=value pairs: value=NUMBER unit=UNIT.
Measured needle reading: value=285 unit=°
